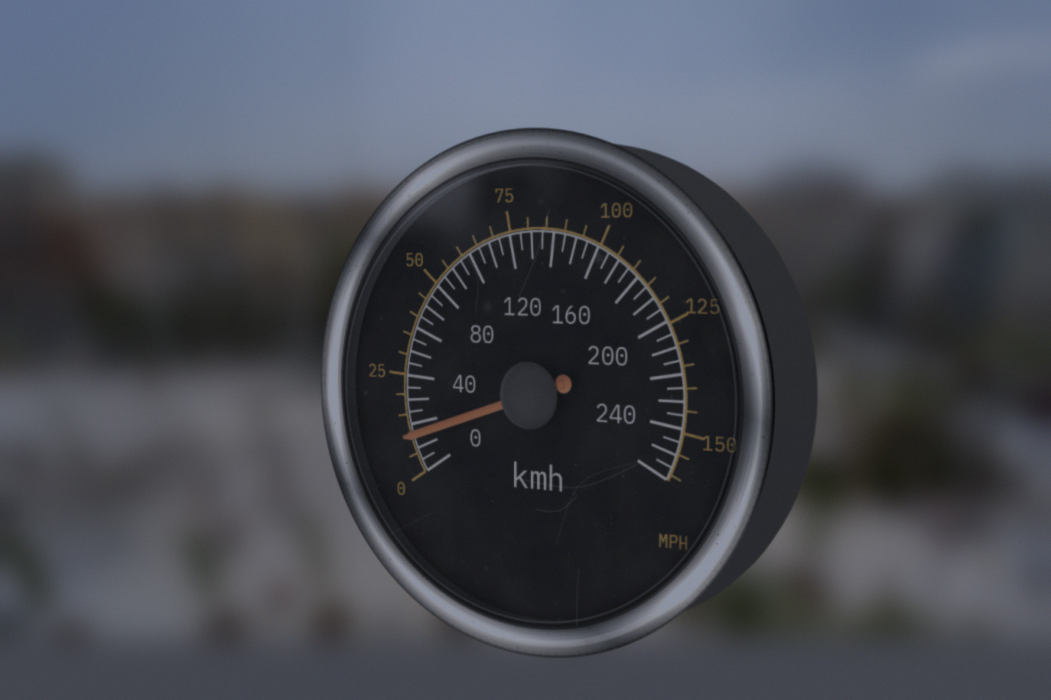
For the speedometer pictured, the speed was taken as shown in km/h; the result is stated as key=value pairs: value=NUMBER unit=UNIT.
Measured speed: value=15 unit=km/h
